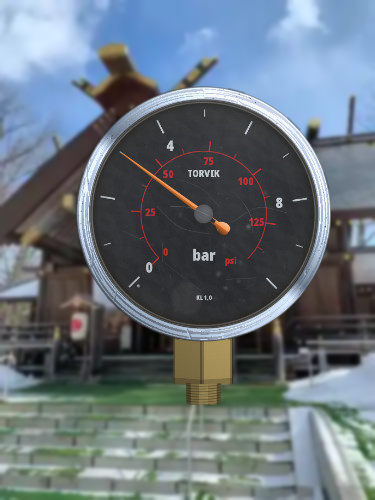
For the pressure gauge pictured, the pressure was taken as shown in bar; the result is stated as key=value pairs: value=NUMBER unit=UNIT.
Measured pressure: value=3 unit=bar
